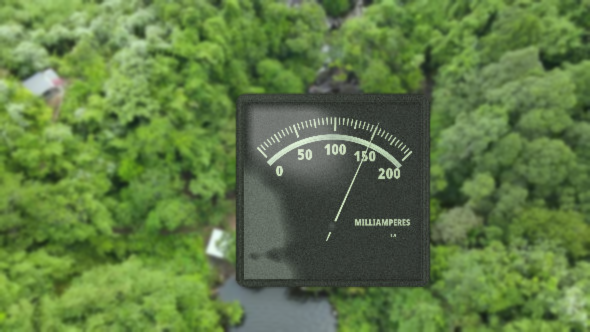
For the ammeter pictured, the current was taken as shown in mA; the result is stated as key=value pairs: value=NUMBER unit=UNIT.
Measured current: value=150 unit=mA
